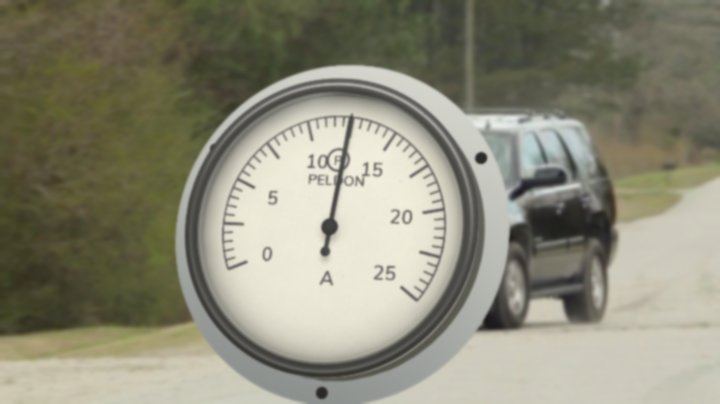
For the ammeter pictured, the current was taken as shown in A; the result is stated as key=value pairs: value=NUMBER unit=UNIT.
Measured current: value=12.5 unit=A
